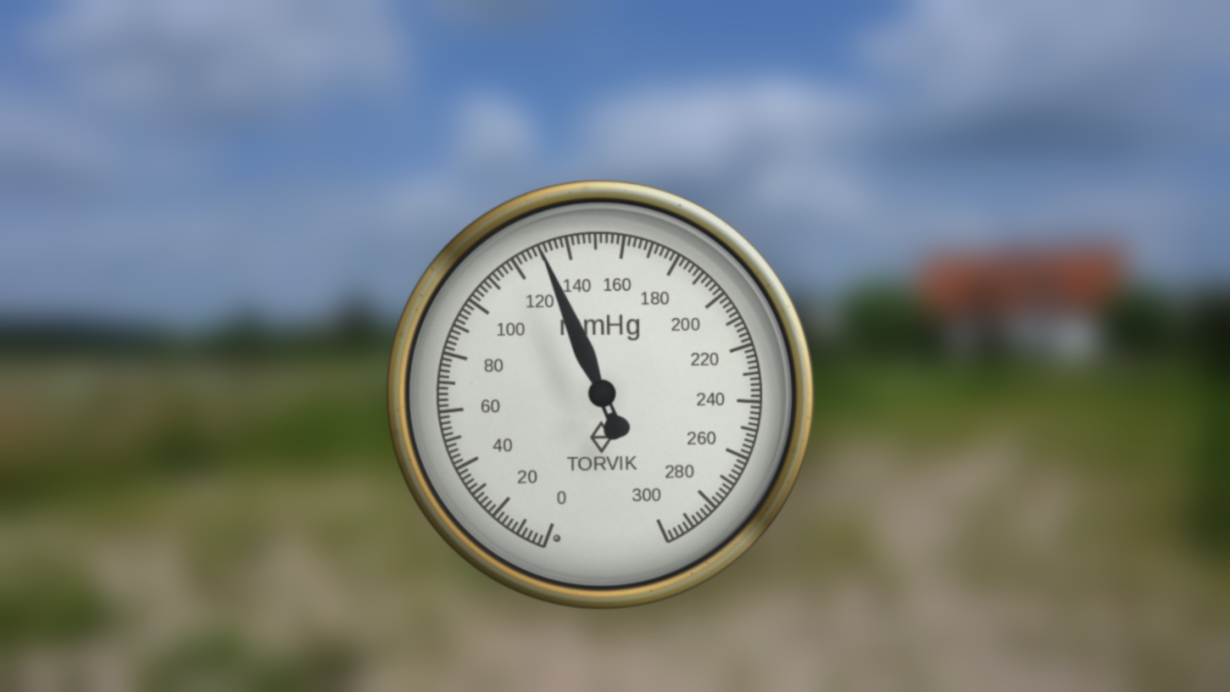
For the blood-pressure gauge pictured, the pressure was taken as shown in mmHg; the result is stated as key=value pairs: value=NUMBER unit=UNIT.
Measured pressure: value=130 unit=mmHg
